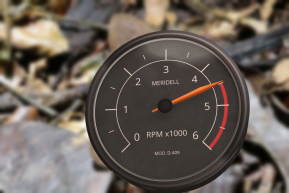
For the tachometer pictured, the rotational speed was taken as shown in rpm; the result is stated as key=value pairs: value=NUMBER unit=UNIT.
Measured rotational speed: value=4500 unit=rpm
